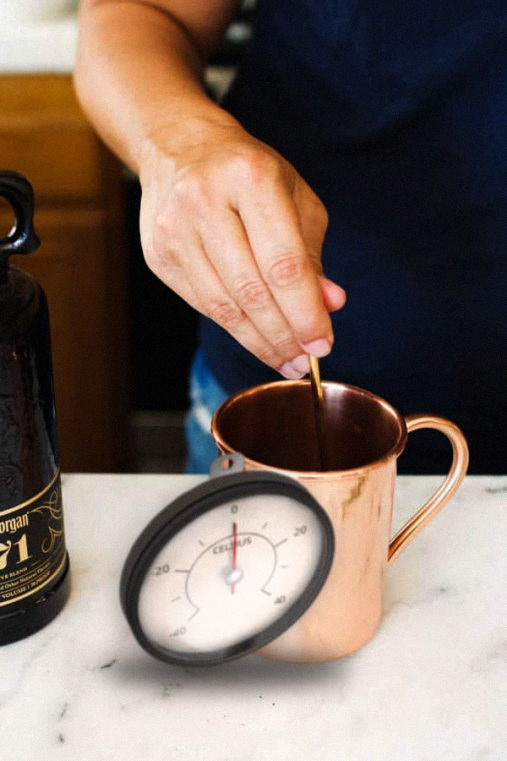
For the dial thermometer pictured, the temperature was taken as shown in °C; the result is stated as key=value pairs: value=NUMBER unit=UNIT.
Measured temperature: value=0 unit=°C
